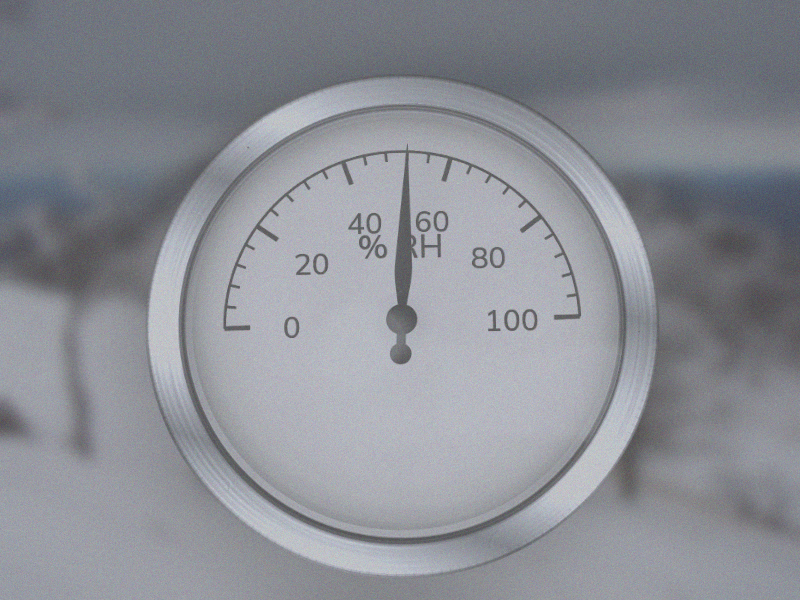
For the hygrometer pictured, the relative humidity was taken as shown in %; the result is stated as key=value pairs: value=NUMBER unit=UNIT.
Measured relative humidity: value=52 unit=%
